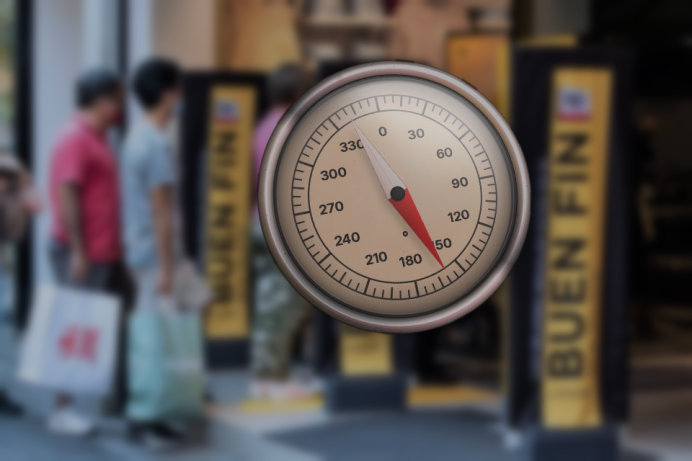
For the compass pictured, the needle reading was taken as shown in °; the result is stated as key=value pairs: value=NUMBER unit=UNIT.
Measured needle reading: value=160 unit=°
